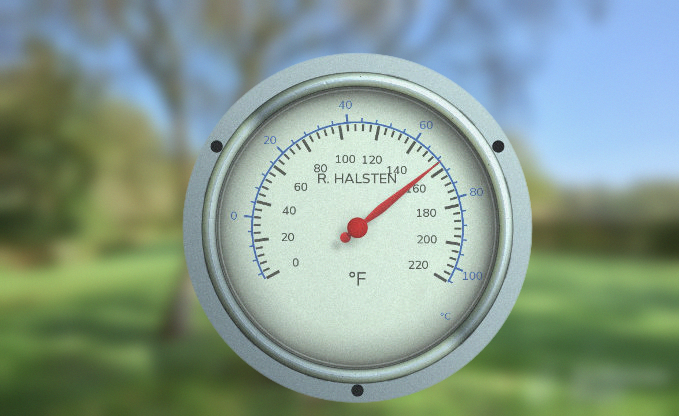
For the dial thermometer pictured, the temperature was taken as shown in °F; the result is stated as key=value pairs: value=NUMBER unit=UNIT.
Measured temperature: value=156 unit=°F
